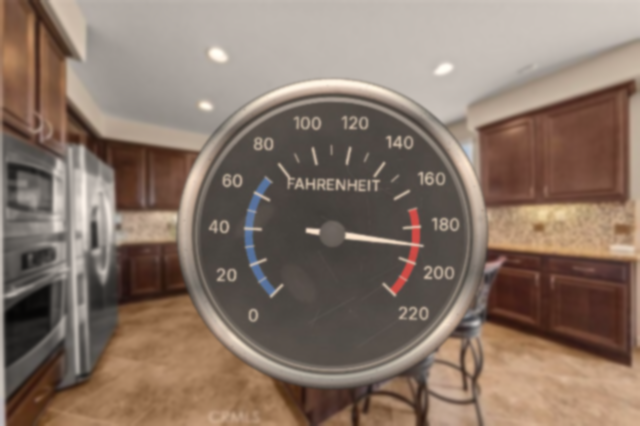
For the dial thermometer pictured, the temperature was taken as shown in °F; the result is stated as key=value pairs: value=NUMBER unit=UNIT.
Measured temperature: value=190 unit=°F
